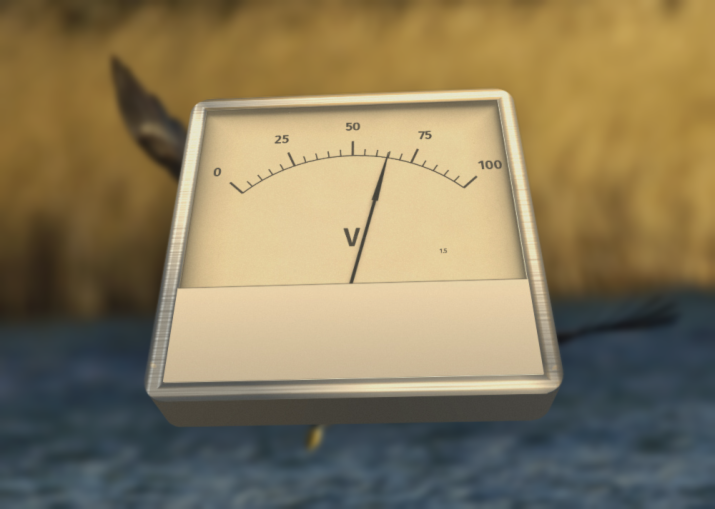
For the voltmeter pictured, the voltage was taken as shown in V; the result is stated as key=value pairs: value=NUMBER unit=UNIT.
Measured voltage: value=65 unit=V
